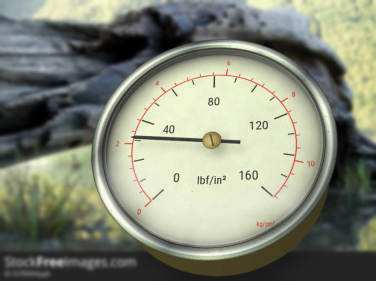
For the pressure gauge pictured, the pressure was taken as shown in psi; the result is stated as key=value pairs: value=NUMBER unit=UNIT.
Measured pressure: value=30 unit=psi
